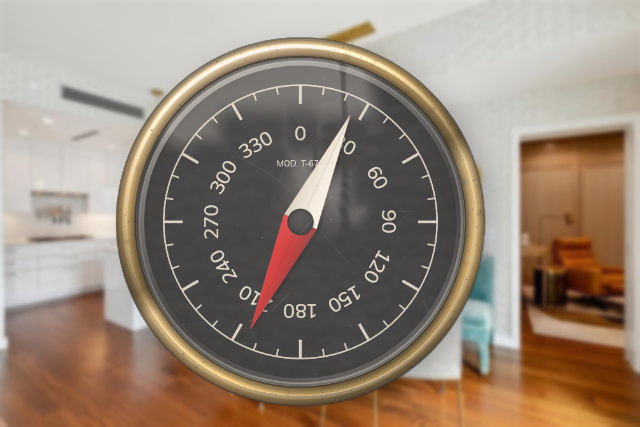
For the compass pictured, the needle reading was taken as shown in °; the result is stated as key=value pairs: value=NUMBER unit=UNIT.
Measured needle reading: value=205 unit=°
